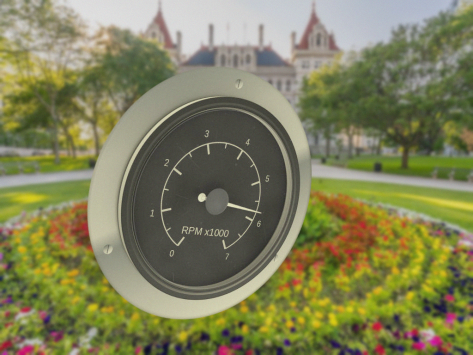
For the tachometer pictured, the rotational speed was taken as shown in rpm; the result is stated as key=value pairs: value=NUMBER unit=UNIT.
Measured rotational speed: value=5750 unit=rpm
